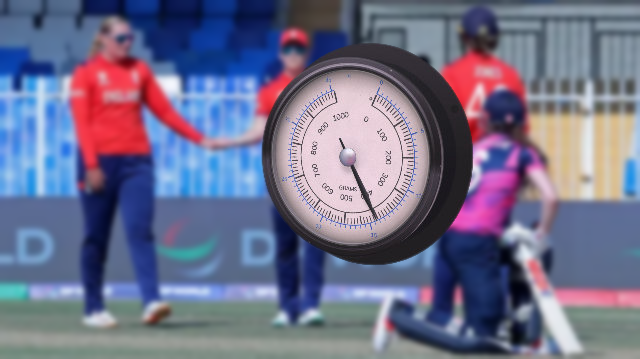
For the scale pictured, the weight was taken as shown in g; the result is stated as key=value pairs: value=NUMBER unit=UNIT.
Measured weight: value=400 unit=g
